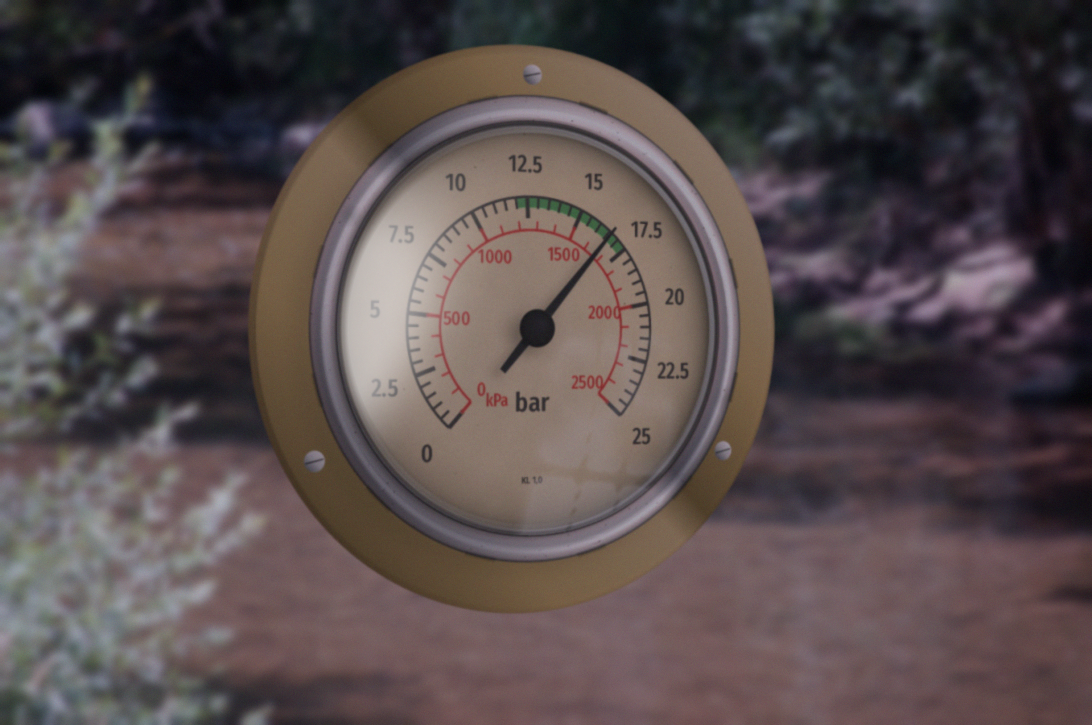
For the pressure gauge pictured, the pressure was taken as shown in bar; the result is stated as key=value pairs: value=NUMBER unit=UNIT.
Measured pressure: value=16.5 unit=bar
